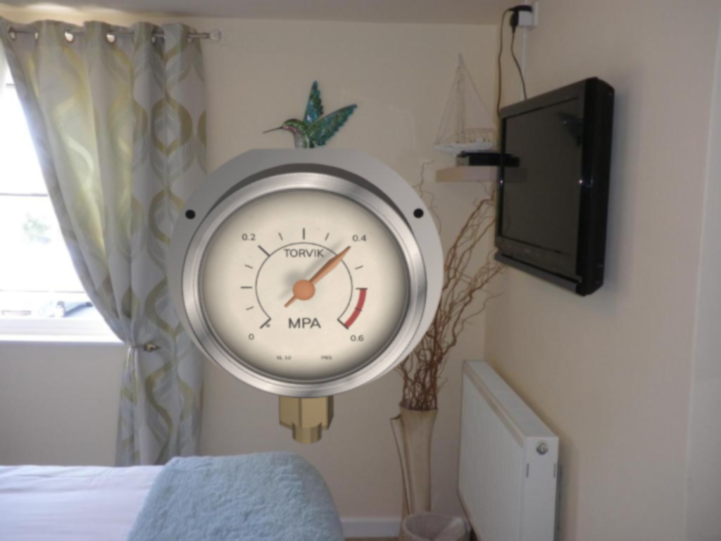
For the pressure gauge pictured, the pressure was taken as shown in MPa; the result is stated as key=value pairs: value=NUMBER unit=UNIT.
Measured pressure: value=0.4 unit=MPa
